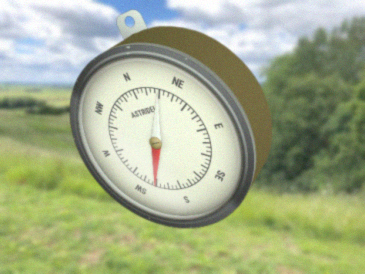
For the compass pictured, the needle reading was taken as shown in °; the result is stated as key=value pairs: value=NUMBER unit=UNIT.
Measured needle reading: value=210 unit=°
